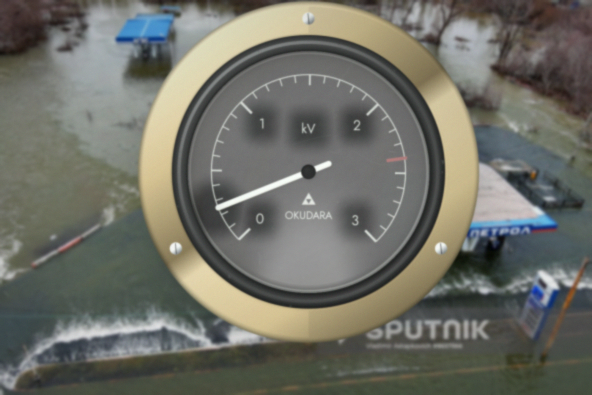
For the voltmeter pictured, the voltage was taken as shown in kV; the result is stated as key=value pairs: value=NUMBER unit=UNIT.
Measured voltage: value=0.25 unit=kV
